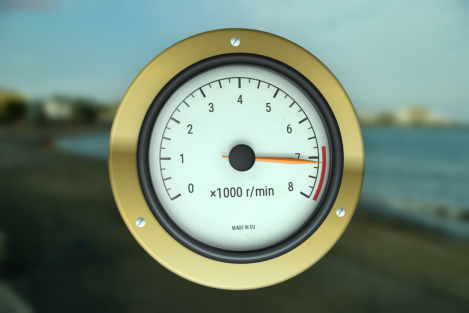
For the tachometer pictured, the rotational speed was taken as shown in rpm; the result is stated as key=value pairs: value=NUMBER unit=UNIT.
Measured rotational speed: value=7125 unit=rpm
